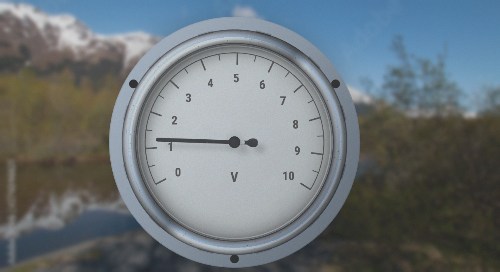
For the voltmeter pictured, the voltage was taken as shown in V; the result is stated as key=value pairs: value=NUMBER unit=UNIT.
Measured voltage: value=1.25 unit=V
